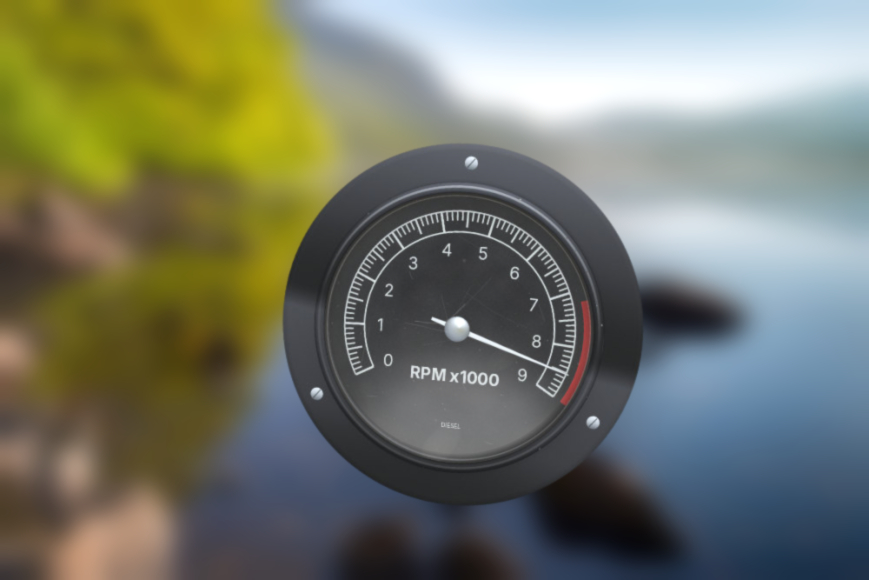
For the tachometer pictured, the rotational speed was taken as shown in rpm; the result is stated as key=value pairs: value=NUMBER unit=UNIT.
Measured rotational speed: value=8500 unit=rpm
